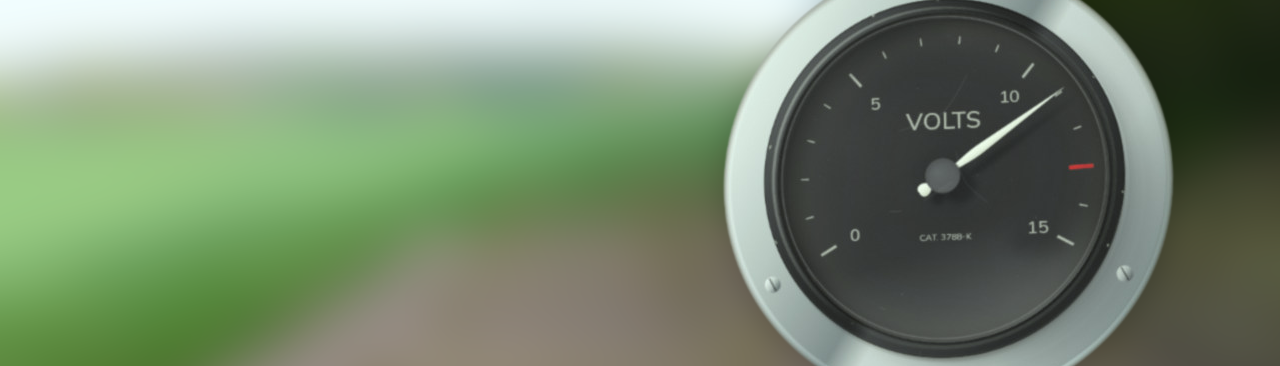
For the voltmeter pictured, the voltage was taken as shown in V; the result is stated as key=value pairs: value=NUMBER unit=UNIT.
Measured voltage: value=11 unit=V
